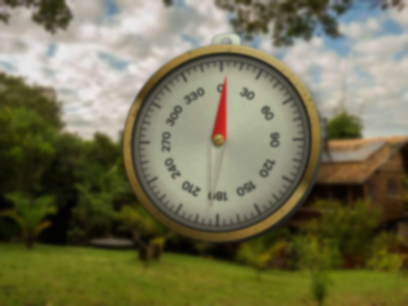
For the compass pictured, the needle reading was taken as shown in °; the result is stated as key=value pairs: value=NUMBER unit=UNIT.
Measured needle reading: value=5 unit=°
